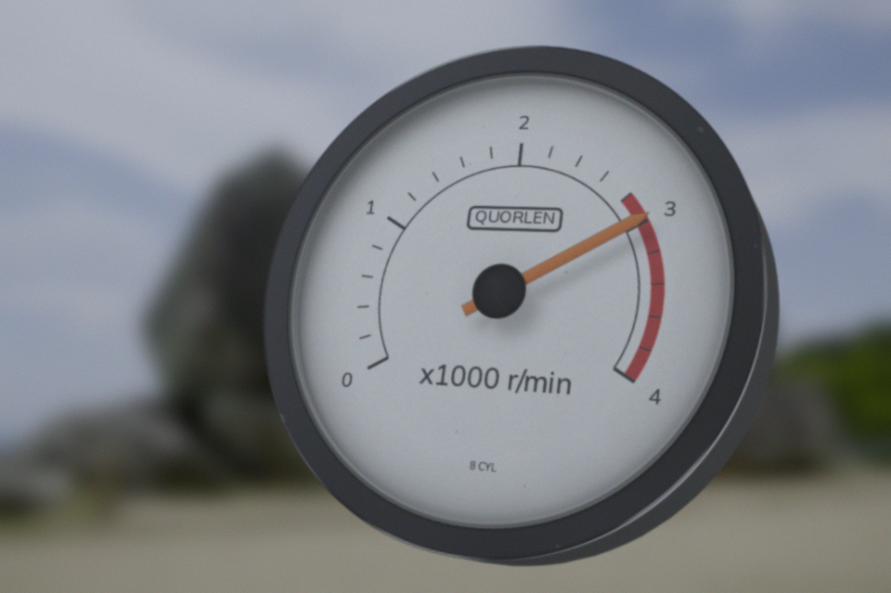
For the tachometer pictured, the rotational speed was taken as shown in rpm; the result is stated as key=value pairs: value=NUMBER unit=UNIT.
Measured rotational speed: value=3000 unit=rpm
